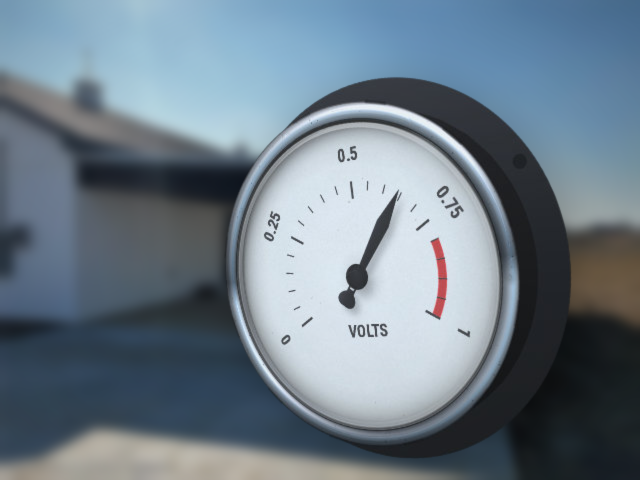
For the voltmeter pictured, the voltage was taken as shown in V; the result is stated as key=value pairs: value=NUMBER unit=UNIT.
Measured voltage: value=0.65 unit=V
